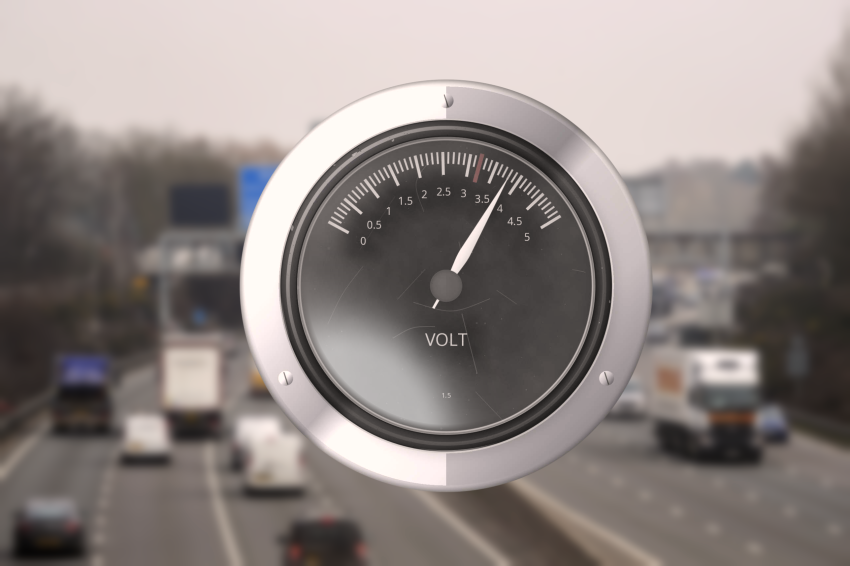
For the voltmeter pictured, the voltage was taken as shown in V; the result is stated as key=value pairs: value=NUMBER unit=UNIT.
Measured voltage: value=3.8 unit=V
